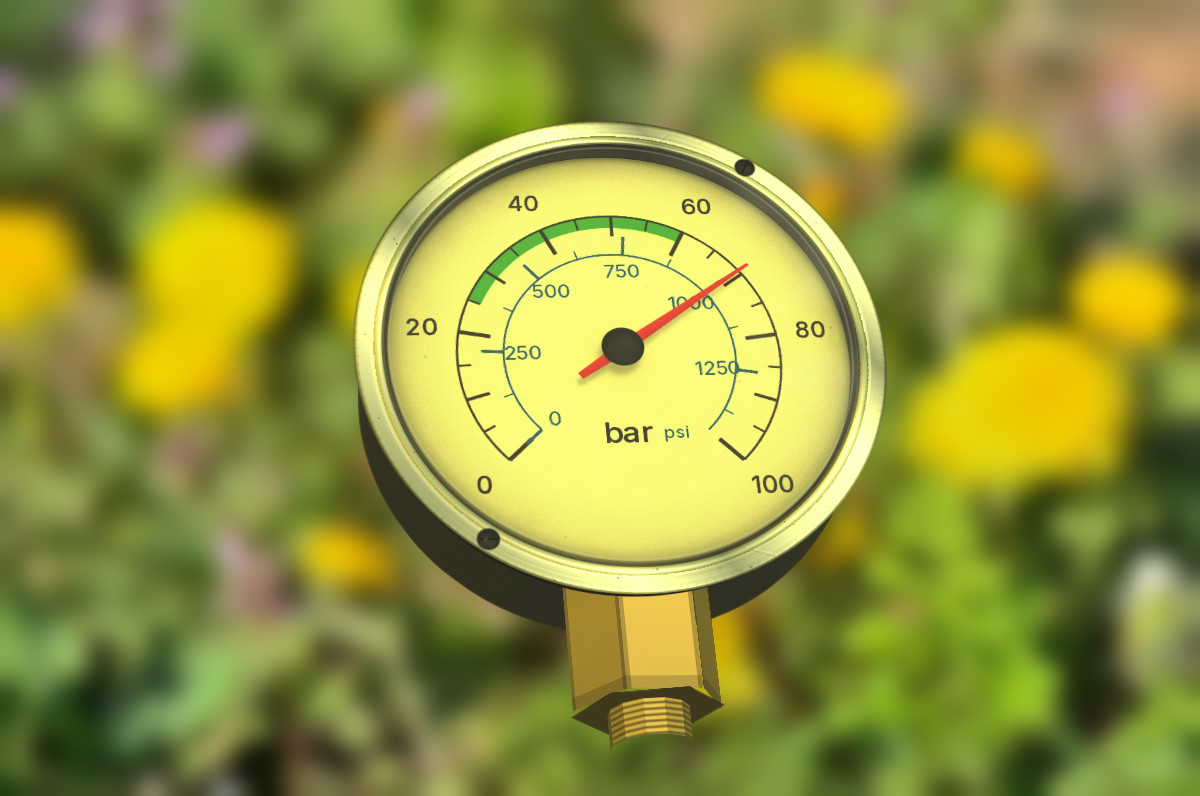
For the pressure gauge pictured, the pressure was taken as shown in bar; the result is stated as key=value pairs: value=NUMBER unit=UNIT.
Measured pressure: value=70 unit=bar
